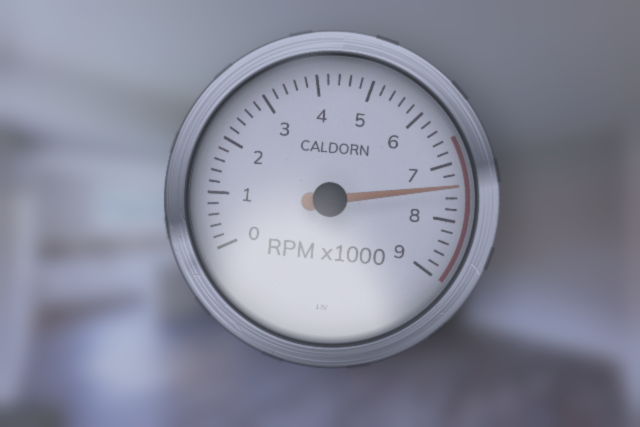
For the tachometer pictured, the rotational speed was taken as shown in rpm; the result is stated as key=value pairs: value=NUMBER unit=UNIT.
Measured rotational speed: value=7400 unit=rpm
